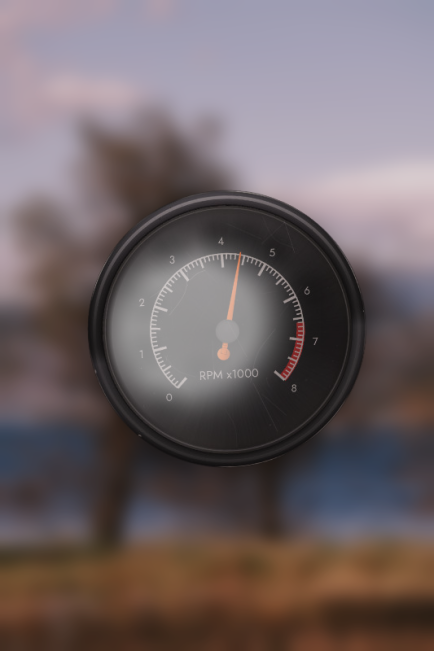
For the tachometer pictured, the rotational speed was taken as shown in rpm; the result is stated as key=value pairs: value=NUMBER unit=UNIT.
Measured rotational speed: value=4400 unit=rpm
